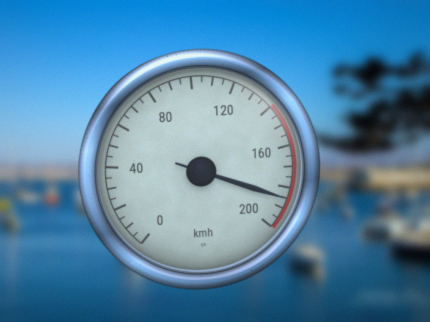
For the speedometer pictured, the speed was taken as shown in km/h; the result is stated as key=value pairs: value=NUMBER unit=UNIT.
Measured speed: value=185 unit=km/h
